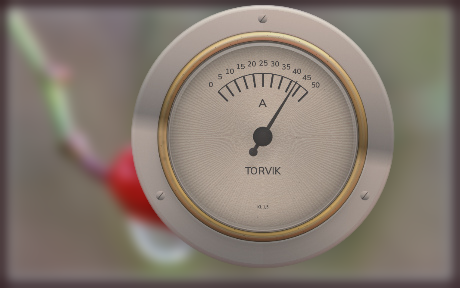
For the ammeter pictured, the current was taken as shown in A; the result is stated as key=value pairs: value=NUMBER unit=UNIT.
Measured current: value=42.5 unit=A
